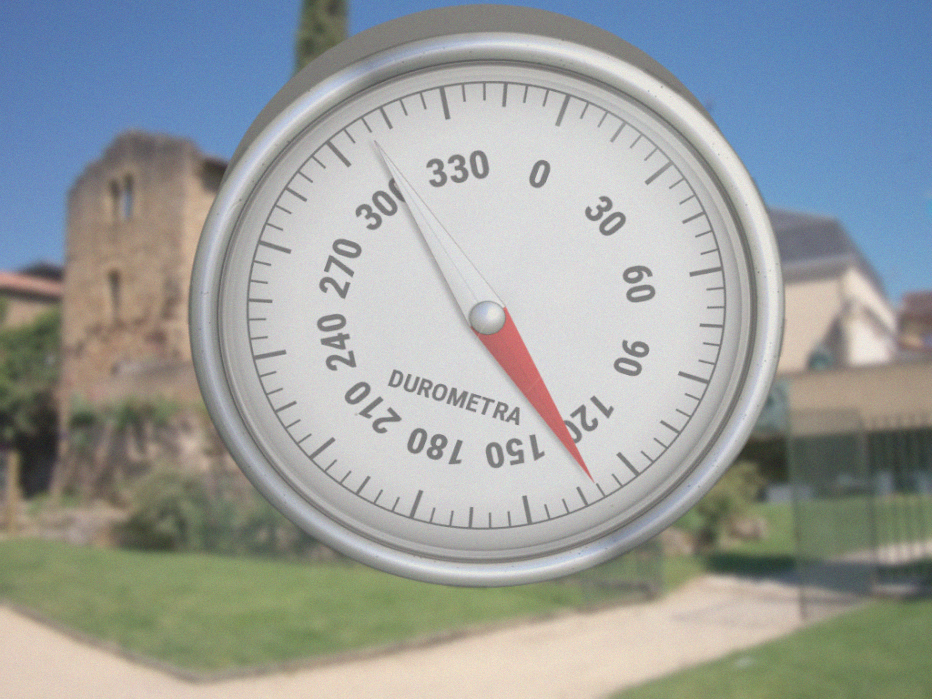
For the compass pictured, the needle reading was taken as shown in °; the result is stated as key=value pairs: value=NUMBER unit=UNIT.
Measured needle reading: value=130 unit=°
